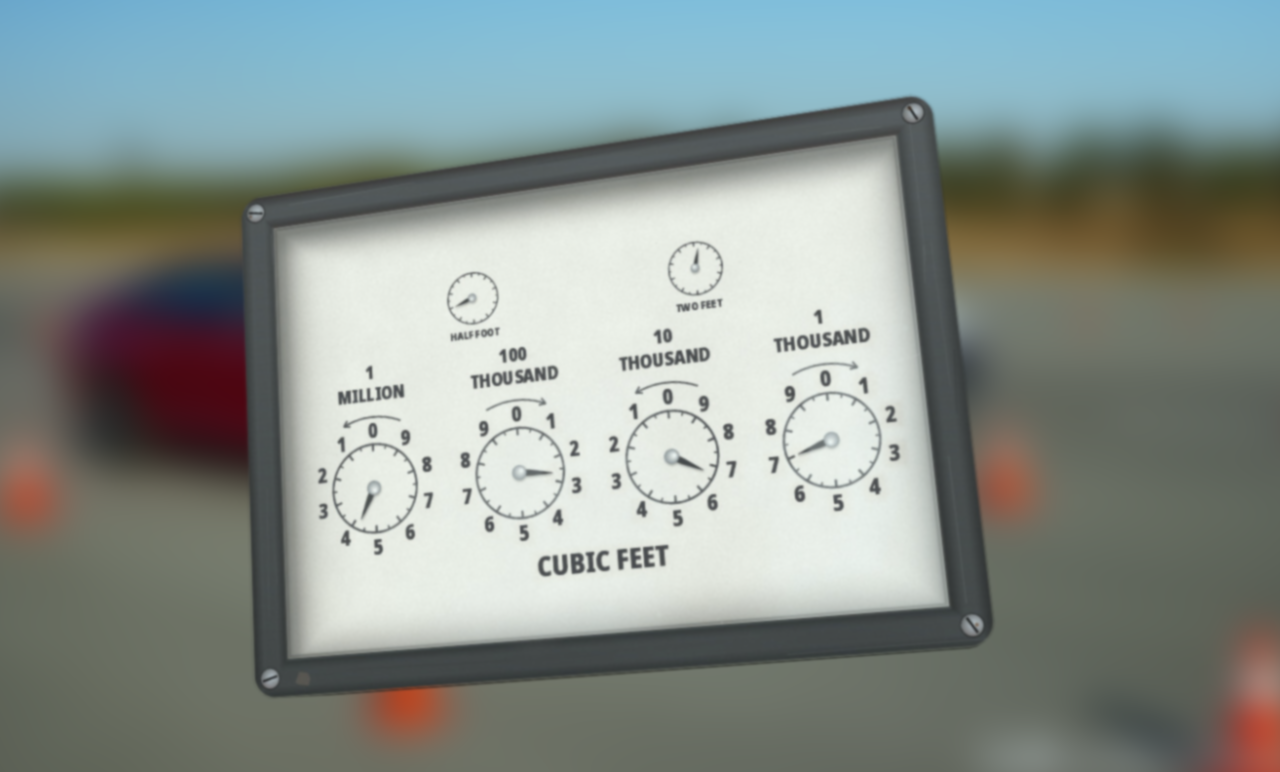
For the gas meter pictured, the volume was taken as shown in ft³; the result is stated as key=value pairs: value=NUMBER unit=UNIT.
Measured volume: value=426700 unit=ft³
